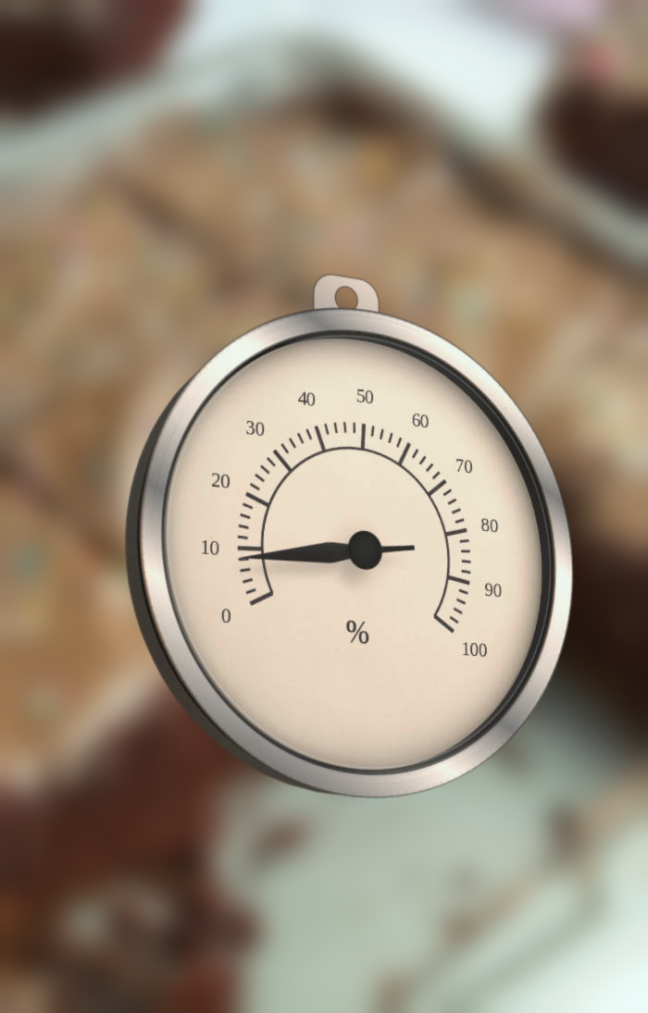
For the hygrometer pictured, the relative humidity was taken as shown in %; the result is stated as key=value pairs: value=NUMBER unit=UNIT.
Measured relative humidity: value=8 unit=%
